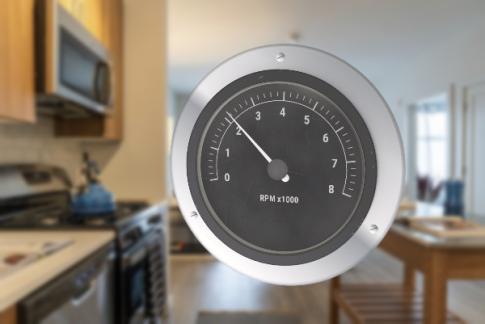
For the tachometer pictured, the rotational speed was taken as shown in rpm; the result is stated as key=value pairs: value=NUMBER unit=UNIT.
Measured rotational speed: value=2200 unit=rpm
